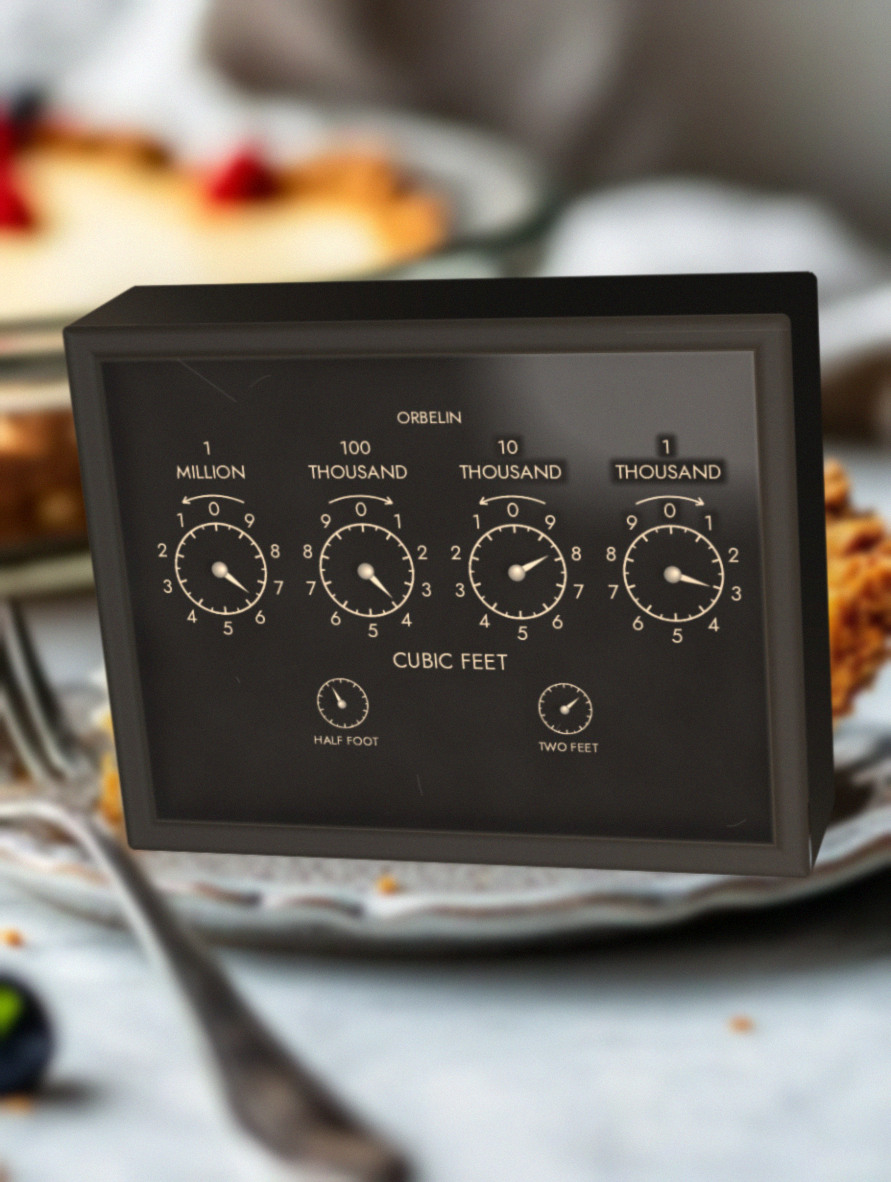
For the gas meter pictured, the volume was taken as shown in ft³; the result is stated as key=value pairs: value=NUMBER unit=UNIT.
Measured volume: value=638300 unit=ft³
